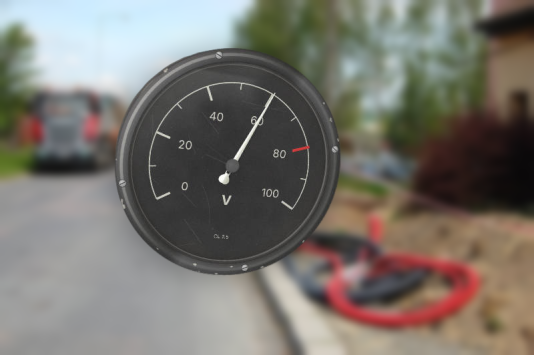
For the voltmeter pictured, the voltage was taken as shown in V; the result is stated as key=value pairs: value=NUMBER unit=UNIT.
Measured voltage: value=60 unit=V
